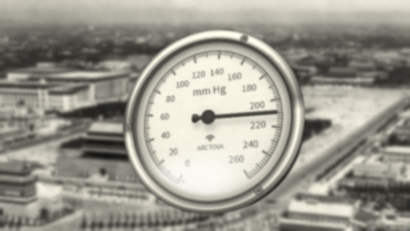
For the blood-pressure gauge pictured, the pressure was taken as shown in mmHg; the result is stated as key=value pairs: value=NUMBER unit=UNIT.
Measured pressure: value=210 unit=mmHg
